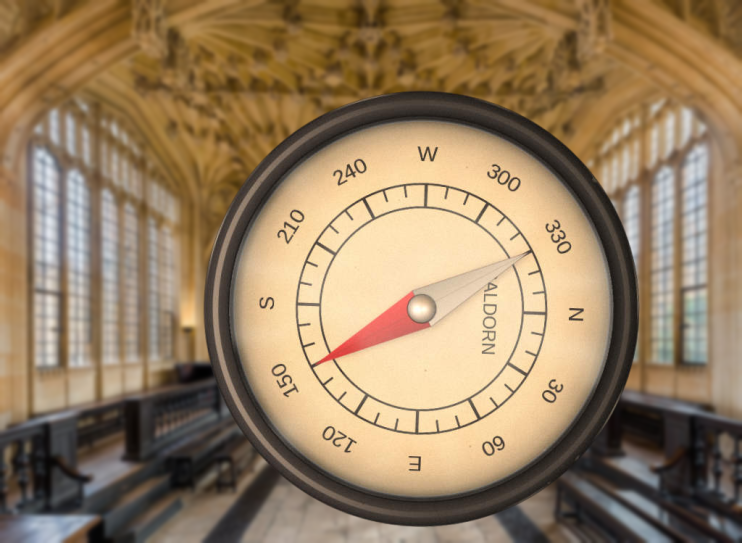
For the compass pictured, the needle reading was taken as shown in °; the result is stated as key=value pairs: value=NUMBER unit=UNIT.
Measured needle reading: value=150 unit=°
